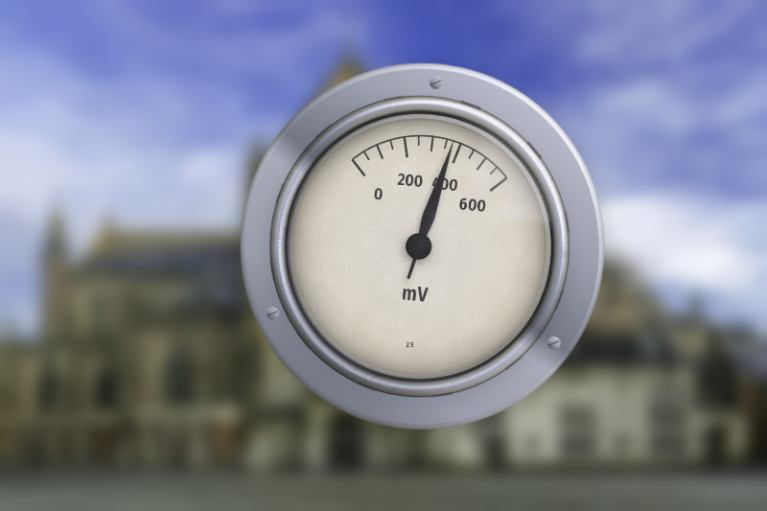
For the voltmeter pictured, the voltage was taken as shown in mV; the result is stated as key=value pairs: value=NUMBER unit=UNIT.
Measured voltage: value=375 unit=mV
